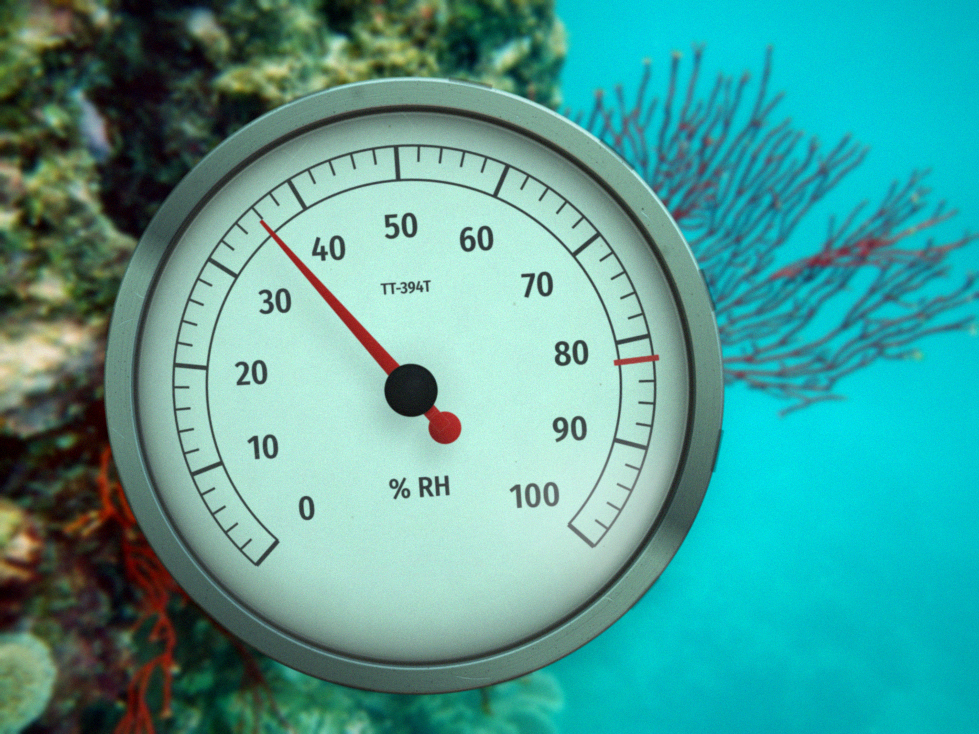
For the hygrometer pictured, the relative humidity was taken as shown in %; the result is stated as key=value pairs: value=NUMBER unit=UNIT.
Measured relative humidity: value=36 unit=%
